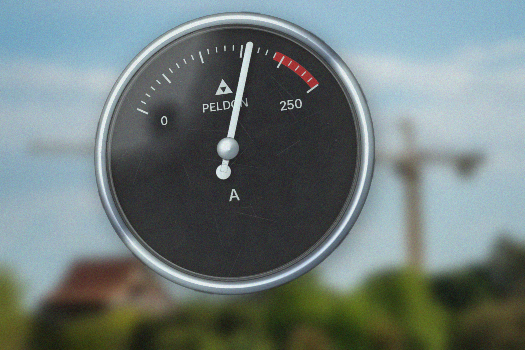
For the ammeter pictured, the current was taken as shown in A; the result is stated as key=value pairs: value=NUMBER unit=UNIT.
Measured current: value=160 unit=A
